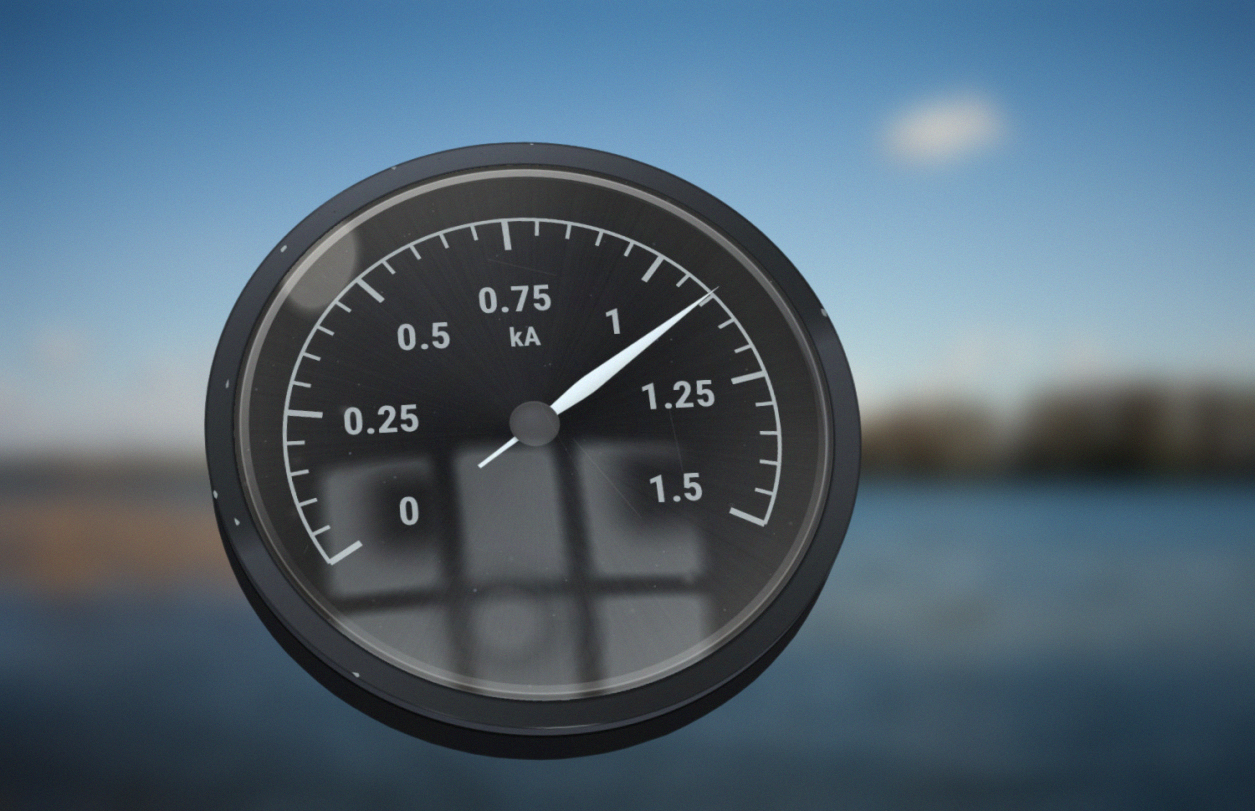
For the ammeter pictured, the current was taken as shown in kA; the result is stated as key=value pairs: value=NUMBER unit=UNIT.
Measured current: value=1.1 unit=kA
